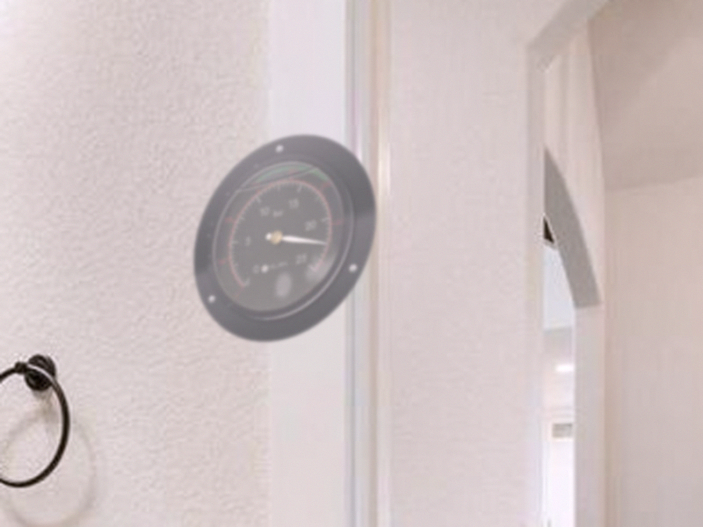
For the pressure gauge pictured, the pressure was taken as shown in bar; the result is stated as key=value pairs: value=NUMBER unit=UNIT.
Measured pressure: value=22.5 unit=bar
